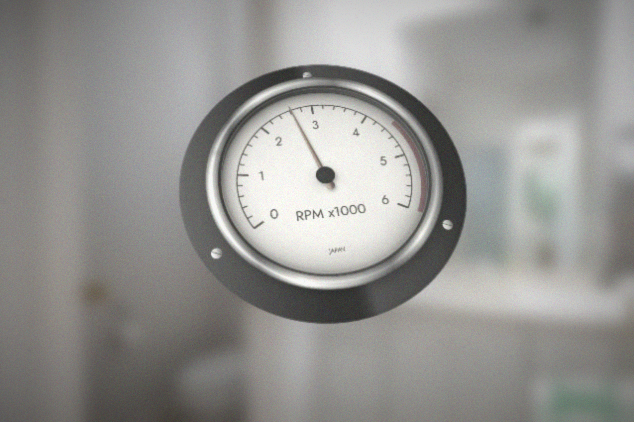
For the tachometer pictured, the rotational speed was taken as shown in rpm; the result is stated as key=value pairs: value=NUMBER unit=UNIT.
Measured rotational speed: value=2600 unit=rpm
